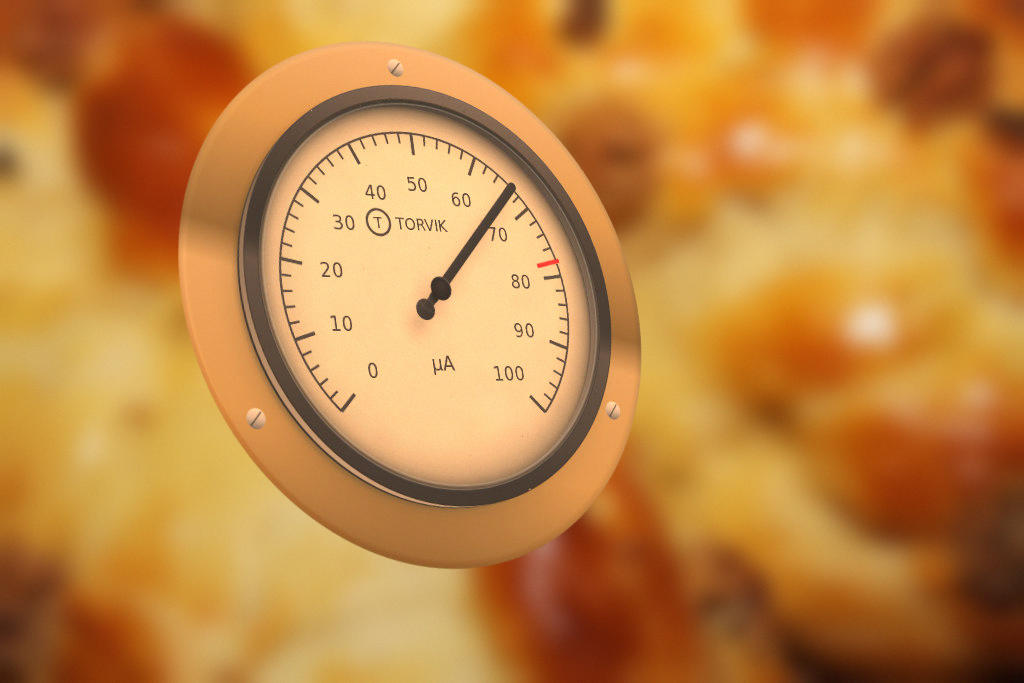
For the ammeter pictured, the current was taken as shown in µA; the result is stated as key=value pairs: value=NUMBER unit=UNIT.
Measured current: value=66 unit=µA
